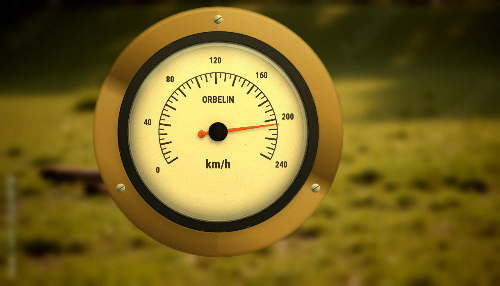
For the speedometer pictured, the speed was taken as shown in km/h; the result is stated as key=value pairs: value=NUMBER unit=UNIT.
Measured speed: value=205 unit=km/h
